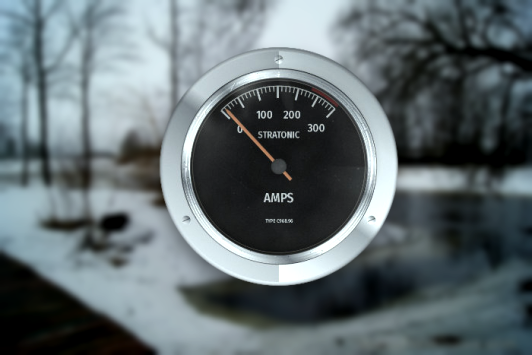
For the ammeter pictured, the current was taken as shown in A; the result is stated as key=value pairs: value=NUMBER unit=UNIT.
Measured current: value=10 unit=A
